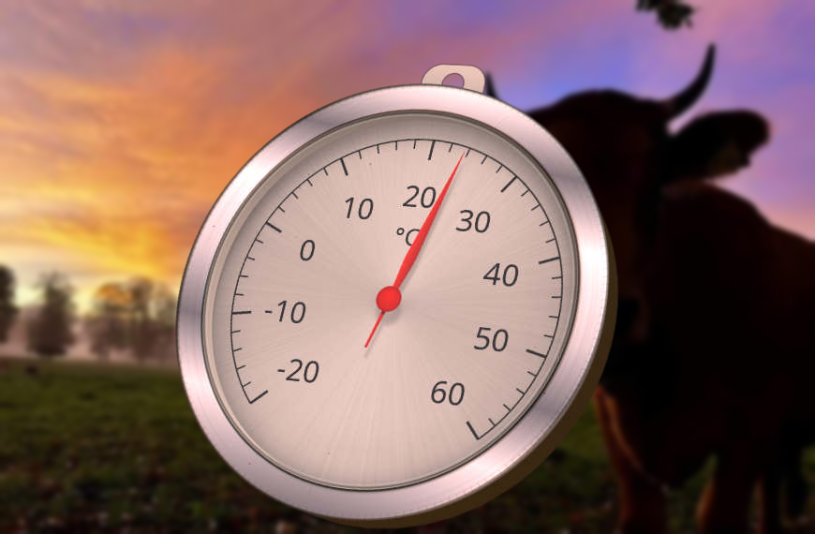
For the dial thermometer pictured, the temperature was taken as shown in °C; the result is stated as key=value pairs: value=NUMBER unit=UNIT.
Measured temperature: value=24 unit=°C
